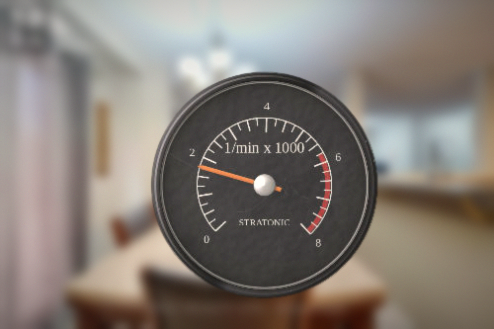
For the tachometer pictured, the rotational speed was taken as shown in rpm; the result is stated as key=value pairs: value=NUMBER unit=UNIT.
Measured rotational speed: value=1750 unit=rpm
